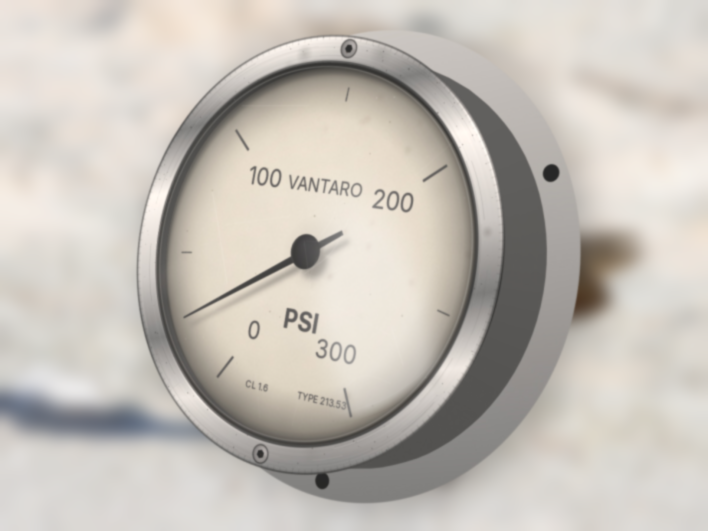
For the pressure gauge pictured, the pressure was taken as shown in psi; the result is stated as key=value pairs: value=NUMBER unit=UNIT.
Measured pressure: value=25 unit=psi
